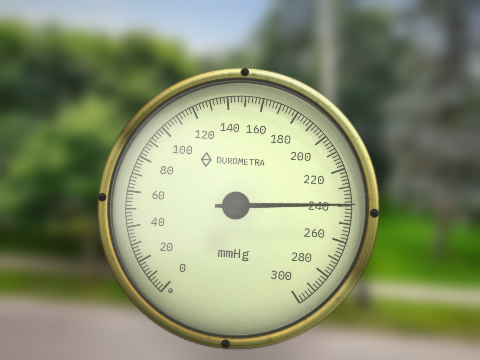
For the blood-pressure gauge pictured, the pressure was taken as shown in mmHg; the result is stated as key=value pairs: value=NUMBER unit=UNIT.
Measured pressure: value=240 unit=mmHg
